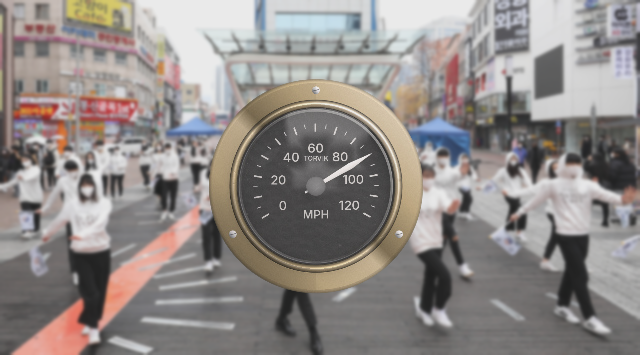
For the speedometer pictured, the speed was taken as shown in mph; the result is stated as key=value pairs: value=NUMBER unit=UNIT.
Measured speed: value=90 unit=mph
